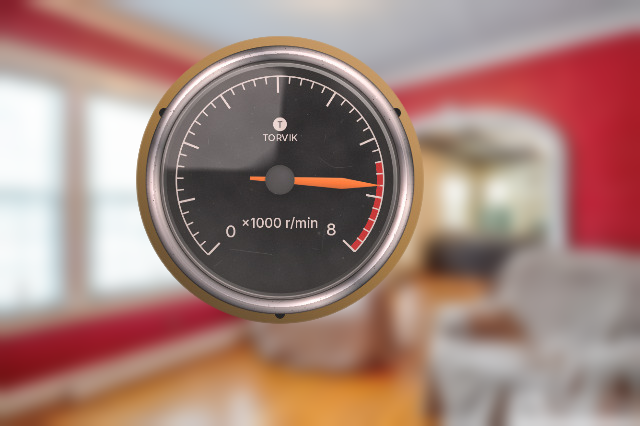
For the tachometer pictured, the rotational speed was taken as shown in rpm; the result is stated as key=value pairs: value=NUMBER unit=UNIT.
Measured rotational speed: value=6800 unit=rpm
